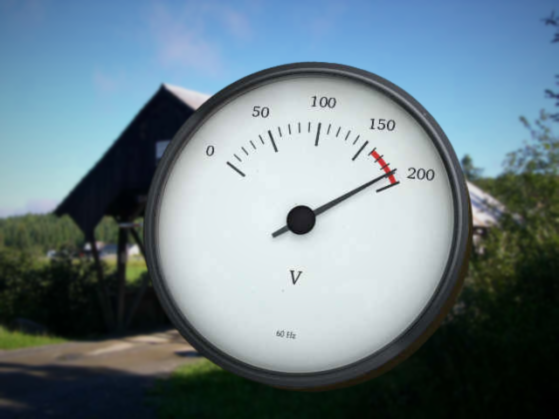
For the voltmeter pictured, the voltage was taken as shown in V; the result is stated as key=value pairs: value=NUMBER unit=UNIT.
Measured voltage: value=190 unit=V
